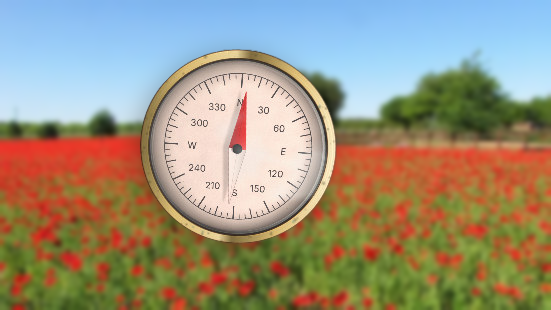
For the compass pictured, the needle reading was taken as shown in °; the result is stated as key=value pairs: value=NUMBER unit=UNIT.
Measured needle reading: value=5 unit=°
